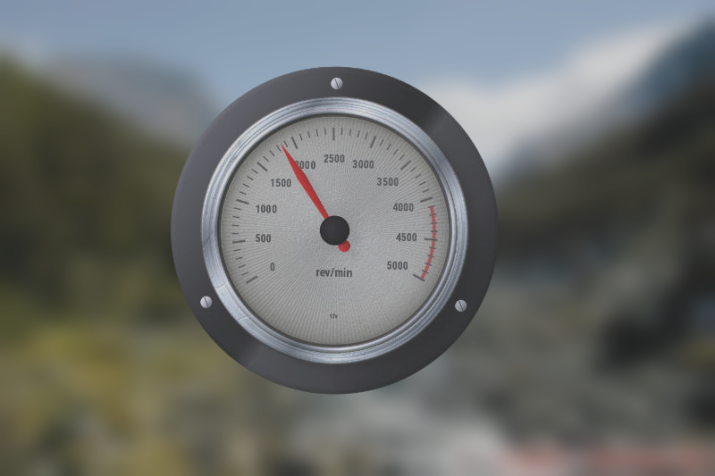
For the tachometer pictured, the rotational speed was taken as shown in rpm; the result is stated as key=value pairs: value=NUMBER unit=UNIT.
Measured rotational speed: value=1850 unit=rpm
